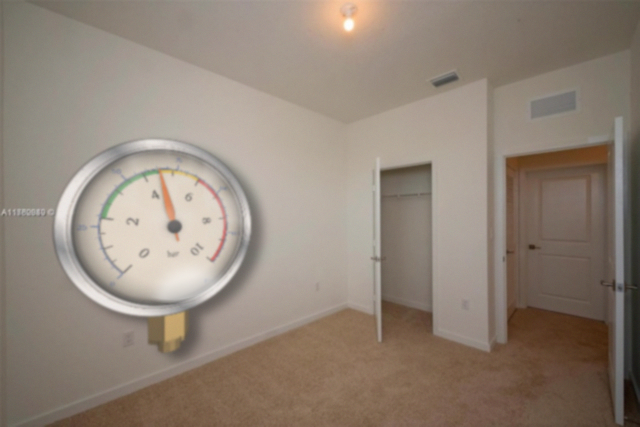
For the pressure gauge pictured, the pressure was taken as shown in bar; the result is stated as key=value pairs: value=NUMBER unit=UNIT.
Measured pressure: value=4.5 unit=bar
